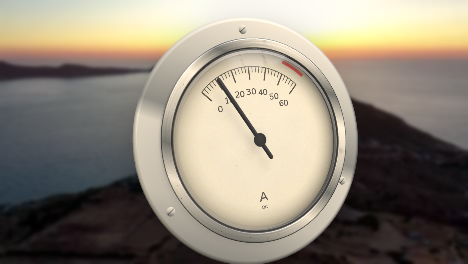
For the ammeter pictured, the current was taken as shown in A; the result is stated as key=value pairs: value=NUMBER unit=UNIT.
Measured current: value=10 unit=A
